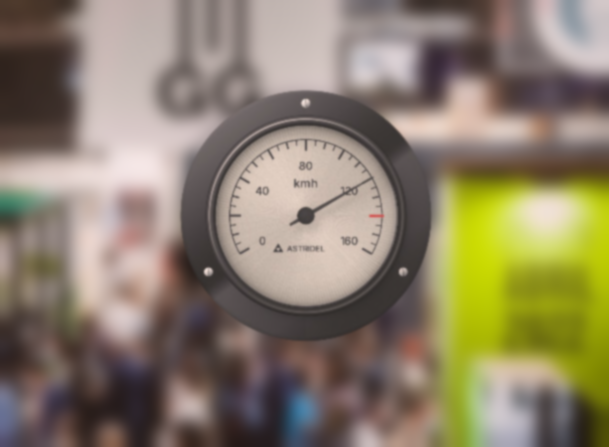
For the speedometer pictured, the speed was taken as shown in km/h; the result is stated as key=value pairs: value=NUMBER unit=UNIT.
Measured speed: value=120 unit=km/h
